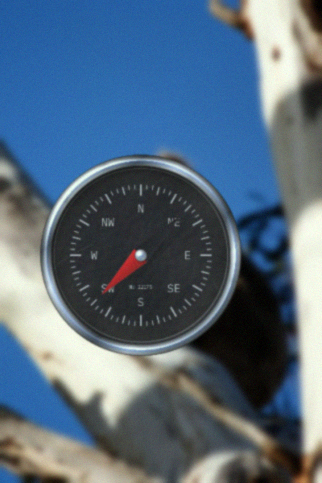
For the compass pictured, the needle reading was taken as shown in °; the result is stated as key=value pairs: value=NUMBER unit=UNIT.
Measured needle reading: value=225 unit=°
